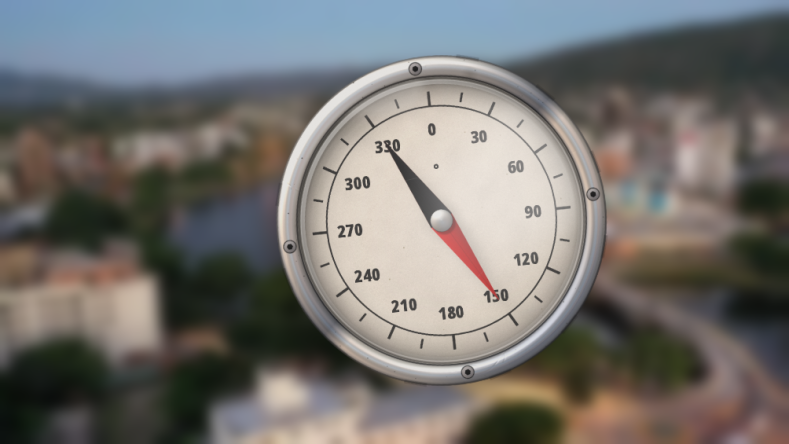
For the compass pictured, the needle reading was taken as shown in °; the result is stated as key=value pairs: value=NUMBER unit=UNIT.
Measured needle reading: value=150 unit=°
